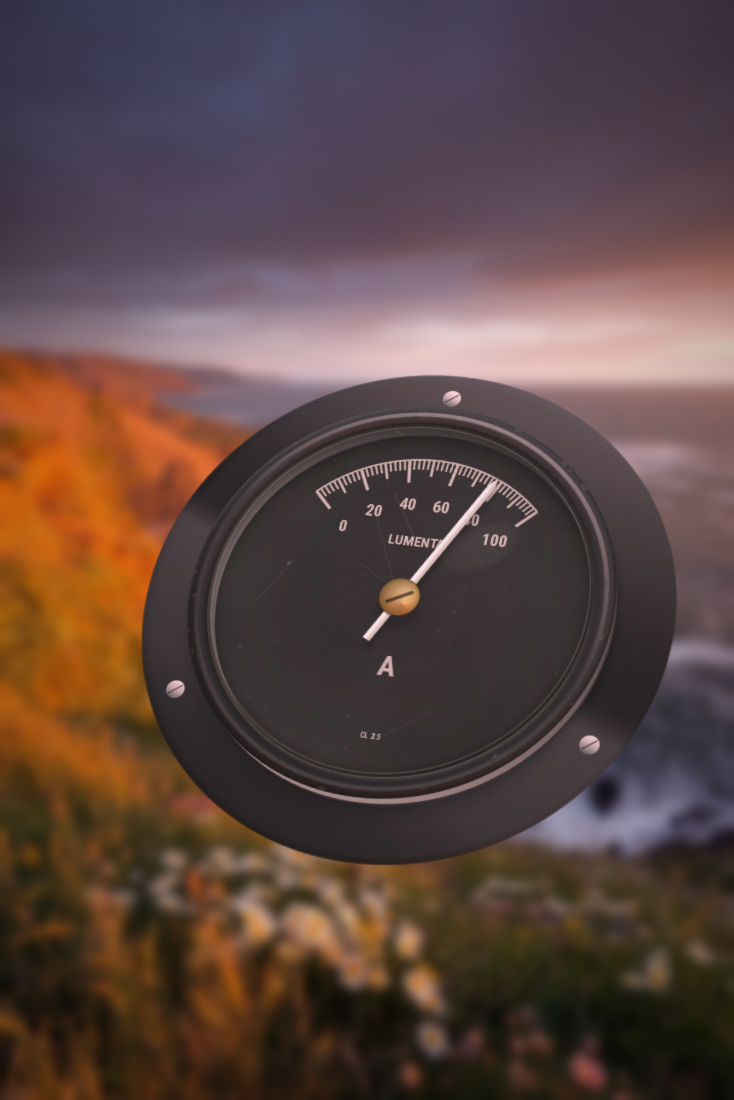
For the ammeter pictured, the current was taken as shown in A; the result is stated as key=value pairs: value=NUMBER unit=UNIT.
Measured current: value=80 unit=A
